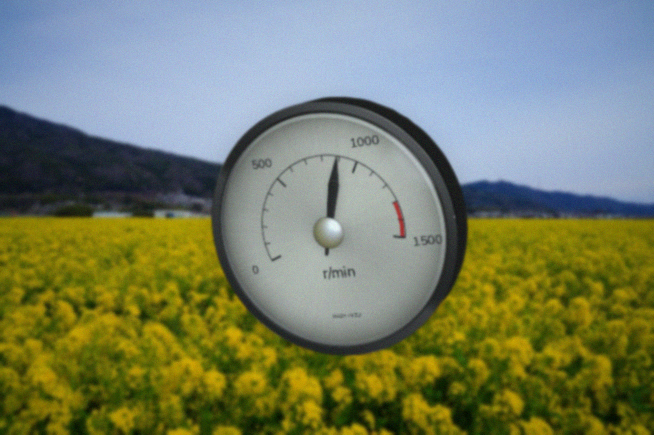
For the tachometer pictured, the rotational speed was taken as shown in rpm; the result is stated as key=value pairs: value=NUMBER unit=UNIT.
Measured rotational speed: value=900 unit=rpm
